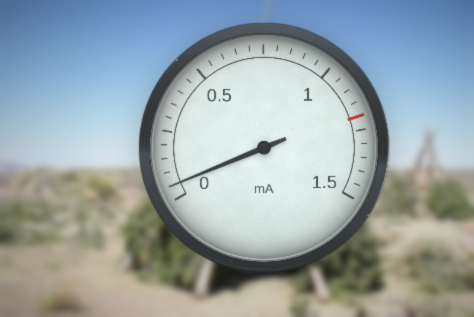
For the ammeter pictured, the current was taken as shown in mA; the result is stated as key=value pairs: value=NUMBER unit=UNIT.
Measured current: value=0.05 unit=mA
